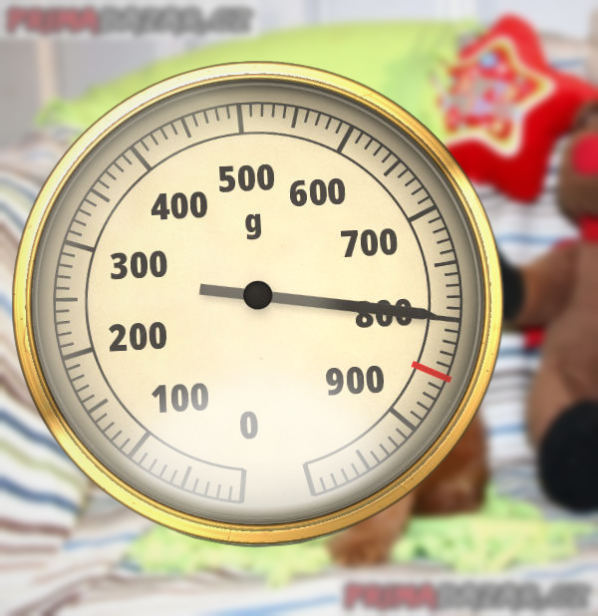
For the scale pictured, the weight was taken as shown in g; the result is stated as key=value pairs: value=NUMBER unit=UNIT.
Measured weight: value=800 unit=g
